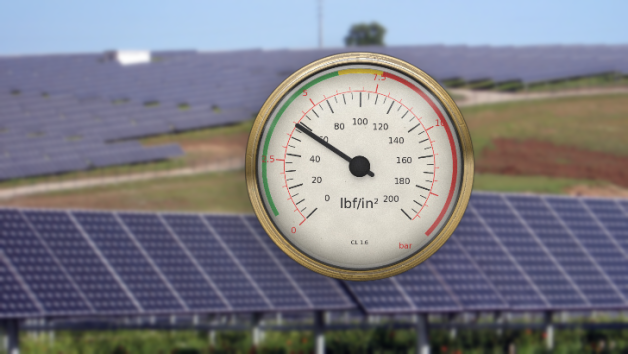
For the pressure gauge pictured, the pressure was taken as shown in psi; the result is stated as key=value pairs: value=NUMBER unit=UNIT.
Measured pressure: value=57.5 unit=psi
